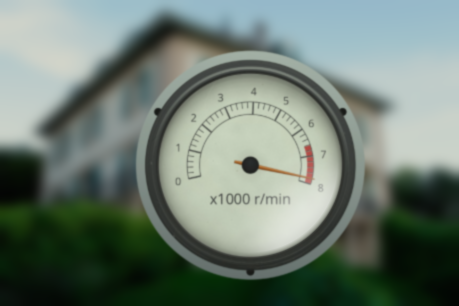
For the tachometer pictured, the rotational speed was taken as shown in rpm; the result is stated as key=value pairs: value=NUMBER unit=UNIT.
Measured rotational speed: value=7800 unit=rpm
